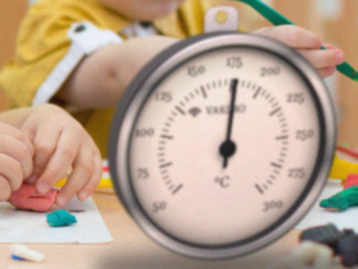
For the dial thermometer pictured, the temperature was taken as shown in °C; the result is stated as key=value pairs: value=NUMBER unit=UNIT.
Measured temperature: value=175 unit=°C
